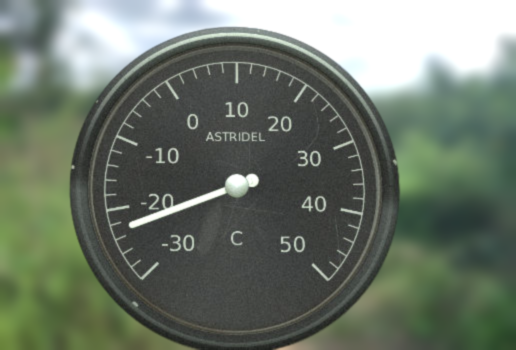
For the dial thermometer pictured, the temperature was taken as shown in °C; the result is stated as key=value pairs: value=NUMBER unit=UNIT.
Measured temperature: value=-23 unit=°C
